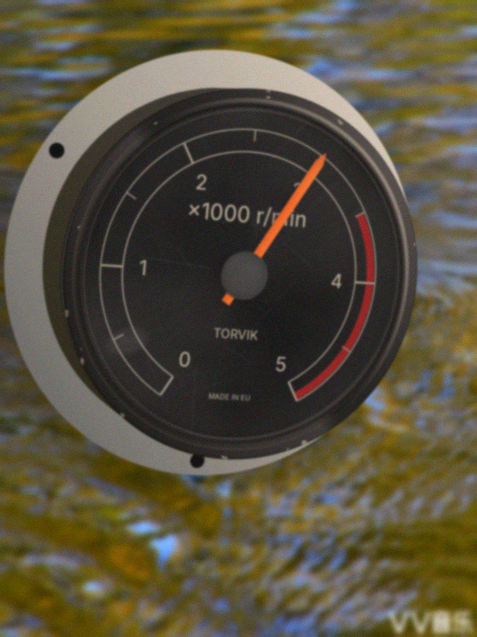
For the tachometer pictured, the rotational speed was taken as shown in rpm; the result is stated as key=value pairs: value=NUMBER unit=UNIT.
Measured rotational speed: value=3000 unit=rpm
